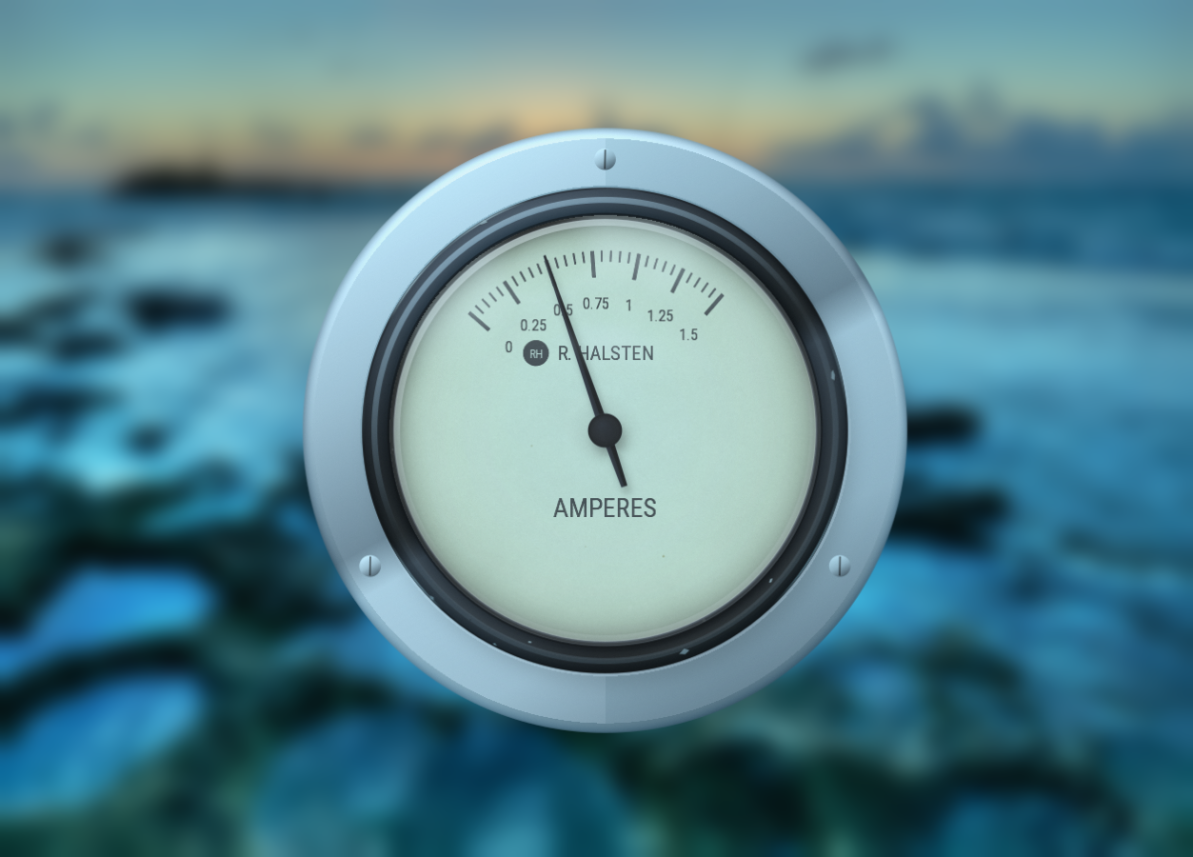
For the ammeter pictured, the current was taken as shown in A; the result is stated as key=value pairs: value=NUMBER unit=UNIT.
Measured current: value=0.5 unit=A
